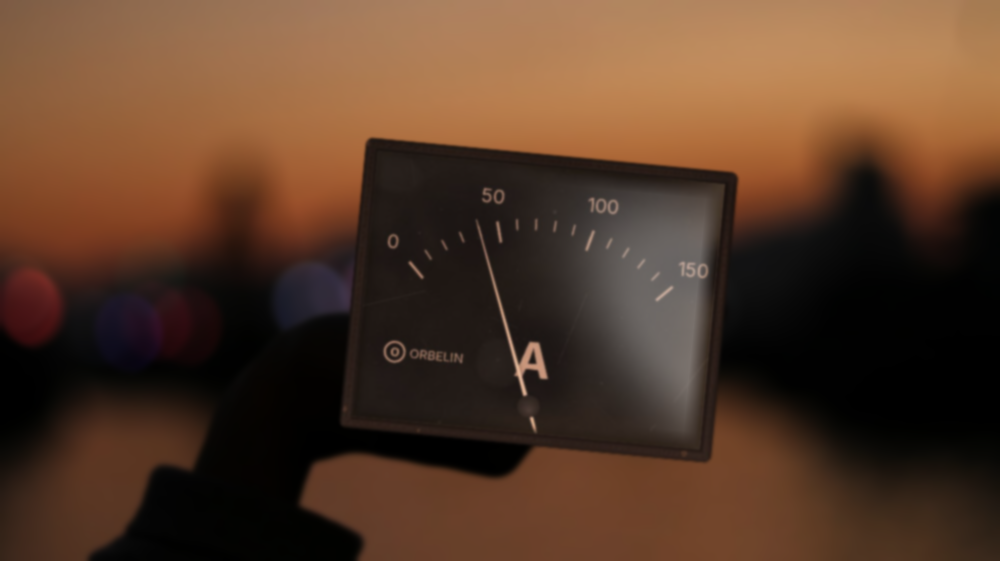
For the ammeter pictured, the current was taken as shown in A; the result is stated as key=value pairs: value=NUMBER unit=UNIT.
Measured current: value=40 unit=A
